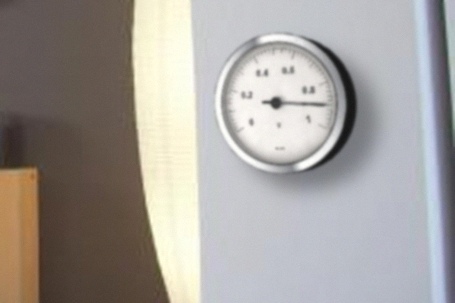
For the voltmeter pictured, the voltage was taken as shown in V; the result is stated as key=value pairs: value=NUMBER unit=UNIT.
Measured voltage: value=0.9 unit=V
